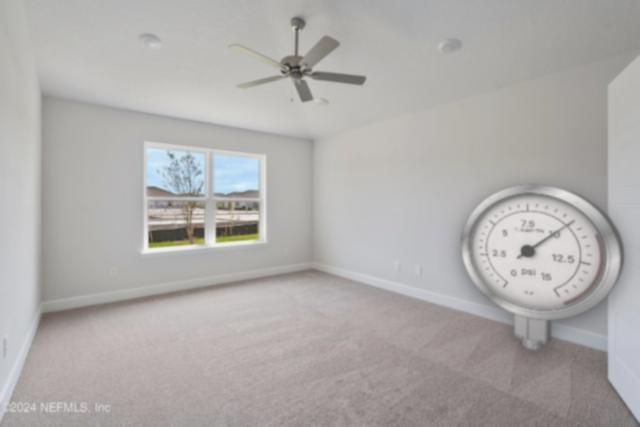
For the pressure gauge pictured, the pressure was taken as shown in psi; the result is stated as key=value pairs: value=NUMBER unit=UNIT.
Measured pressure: value=10 unit=psi
